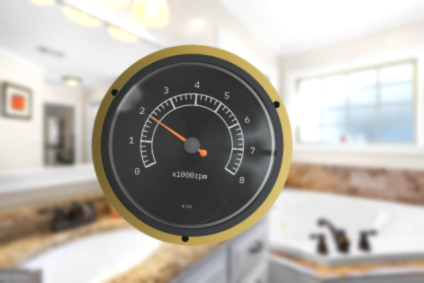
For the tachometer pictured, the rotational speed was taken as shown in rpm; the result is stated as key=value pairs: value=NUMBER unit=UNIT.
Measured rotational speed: value=2000 unit=rpm
